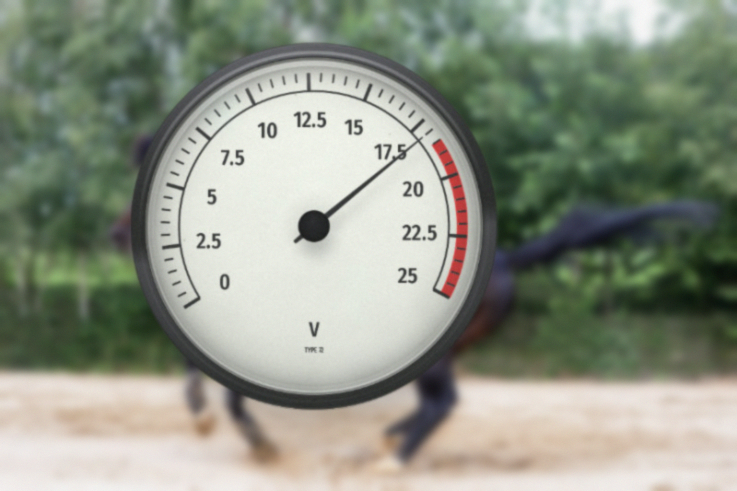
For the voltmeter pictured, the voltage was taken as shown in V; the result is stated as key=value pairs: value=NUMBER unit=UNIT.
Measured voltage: value=18 unit=V
